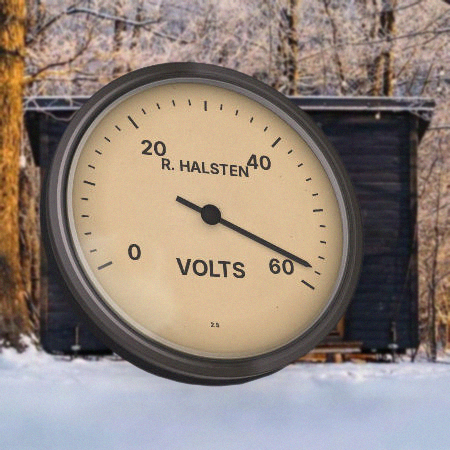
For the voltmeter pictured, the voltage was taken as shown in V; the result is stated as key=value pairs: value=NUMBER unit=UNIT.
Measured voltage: value=58 unit=V
